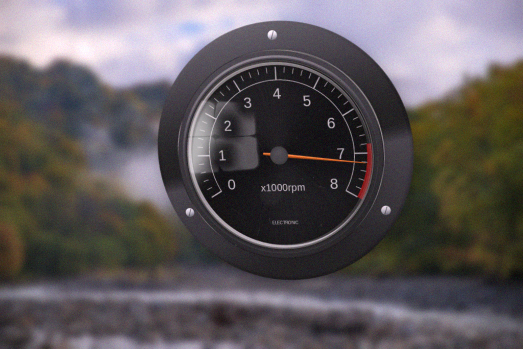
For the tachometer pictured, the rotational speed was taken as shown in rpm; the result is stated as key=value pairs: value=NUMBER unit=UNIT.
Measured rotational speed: value=7200 unit=rpm
